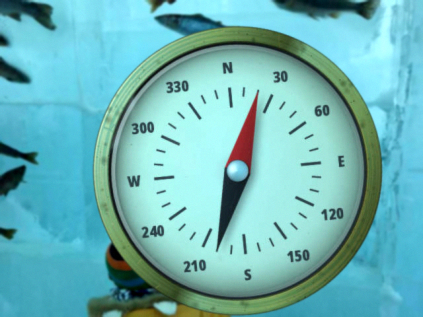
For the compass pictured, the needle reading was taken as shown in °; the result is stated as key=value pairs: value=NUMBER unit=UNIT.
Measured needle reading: value=20 unit=°
